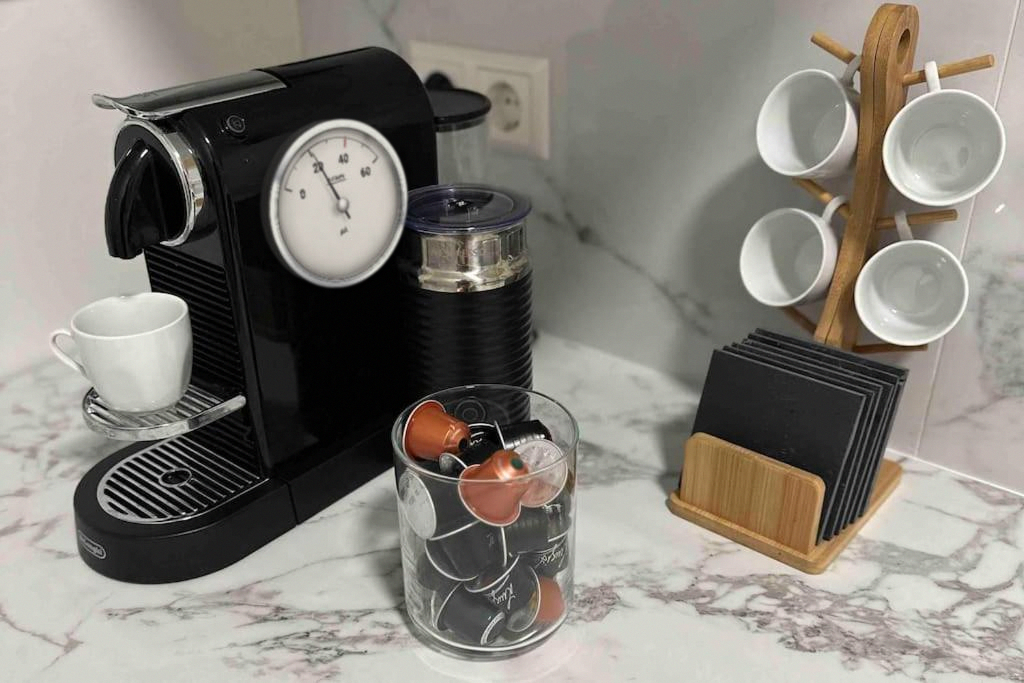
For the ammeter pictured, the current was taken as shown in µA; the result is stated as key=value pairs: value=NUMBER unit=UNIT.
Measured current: value=20 unit=µA
